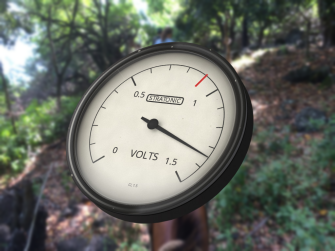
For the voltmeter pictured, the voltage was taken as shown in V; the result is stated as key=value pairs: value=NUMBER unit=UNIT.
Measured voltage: value=1.35 unit=V
